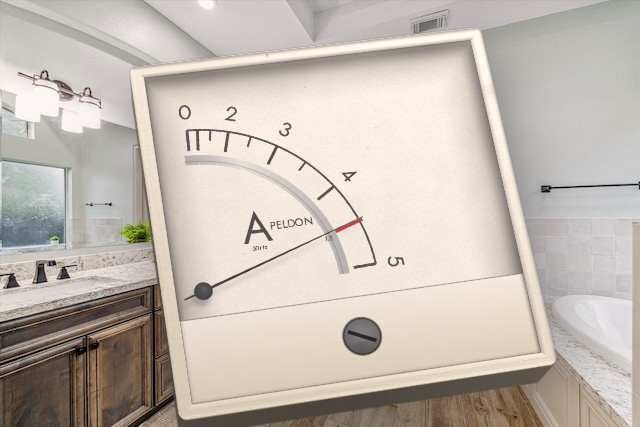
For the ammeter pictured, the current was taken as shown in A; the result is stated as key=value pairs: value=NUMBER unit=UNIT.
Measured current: value=4.5 unit=A
